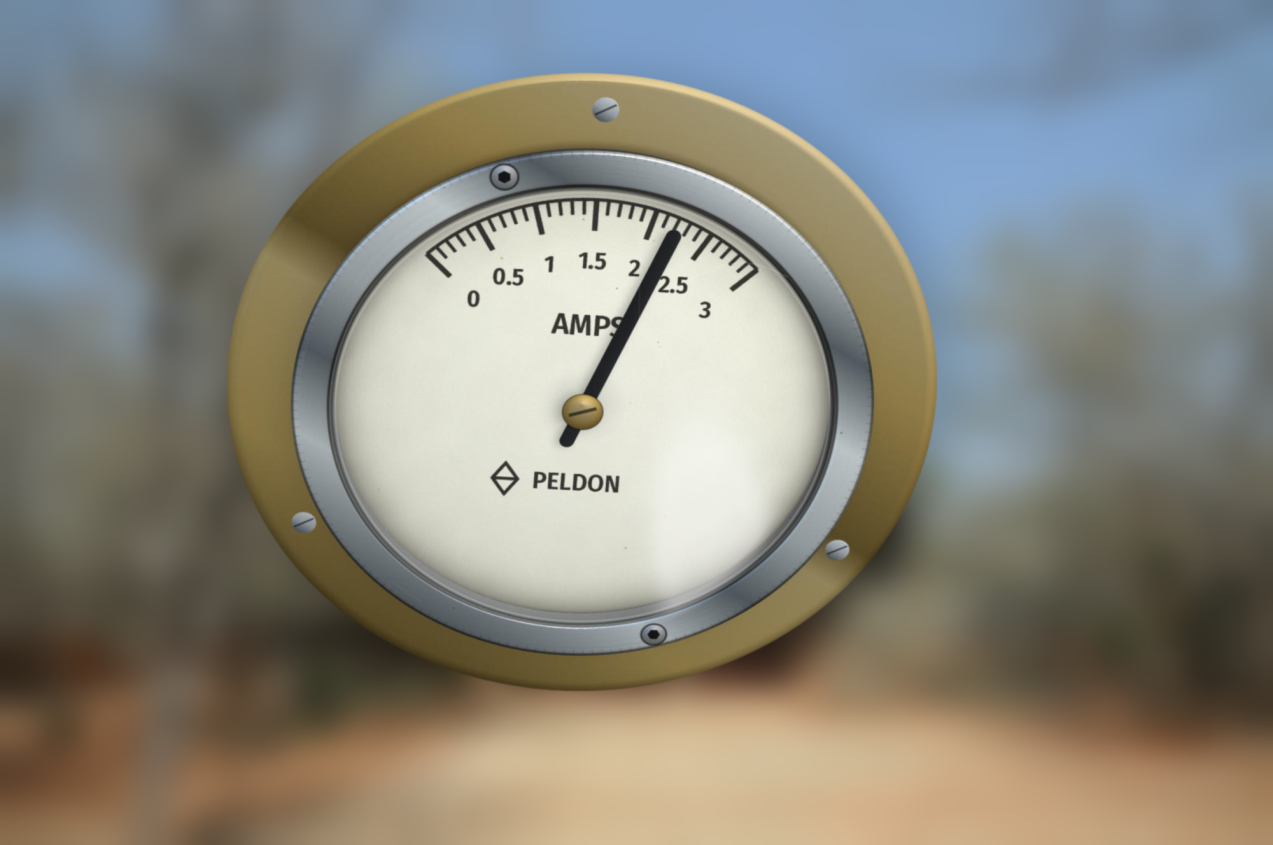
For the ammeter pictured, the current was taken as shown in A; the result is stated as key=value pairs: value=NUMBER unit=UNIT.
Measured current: value=2.2 unit=A
